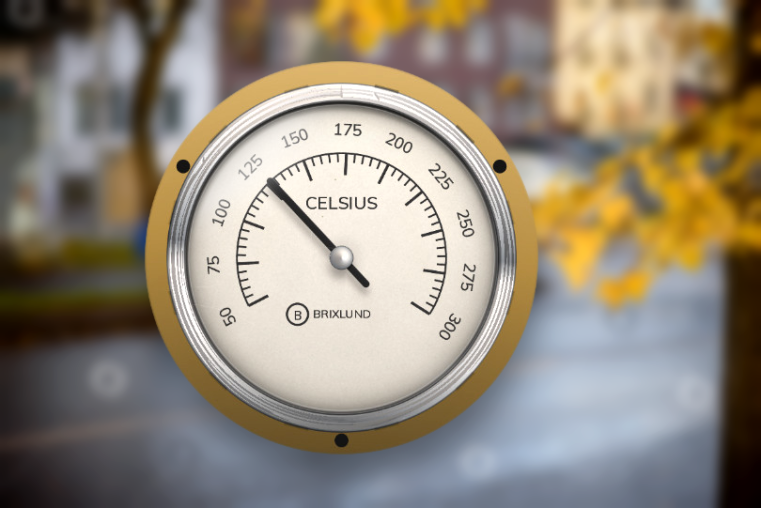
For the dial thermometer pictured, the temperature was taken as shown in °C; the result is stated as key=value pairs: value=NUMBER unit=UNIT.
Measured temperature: value=127.5 unit=°C
